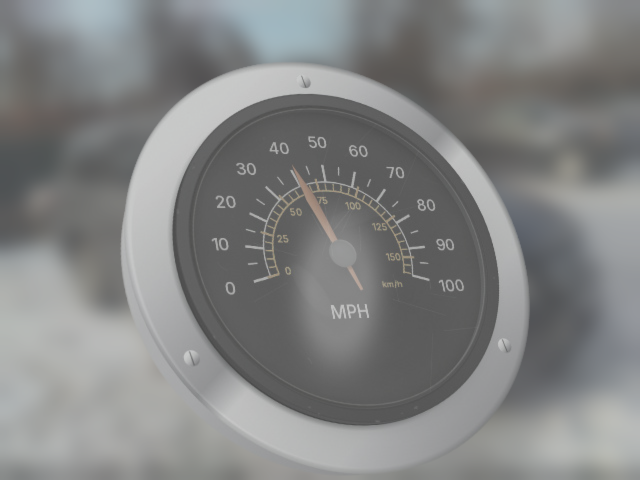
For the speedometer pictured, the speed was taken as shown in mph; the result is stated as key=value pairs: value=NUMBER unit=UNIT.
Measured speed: value=40 unit=mph
